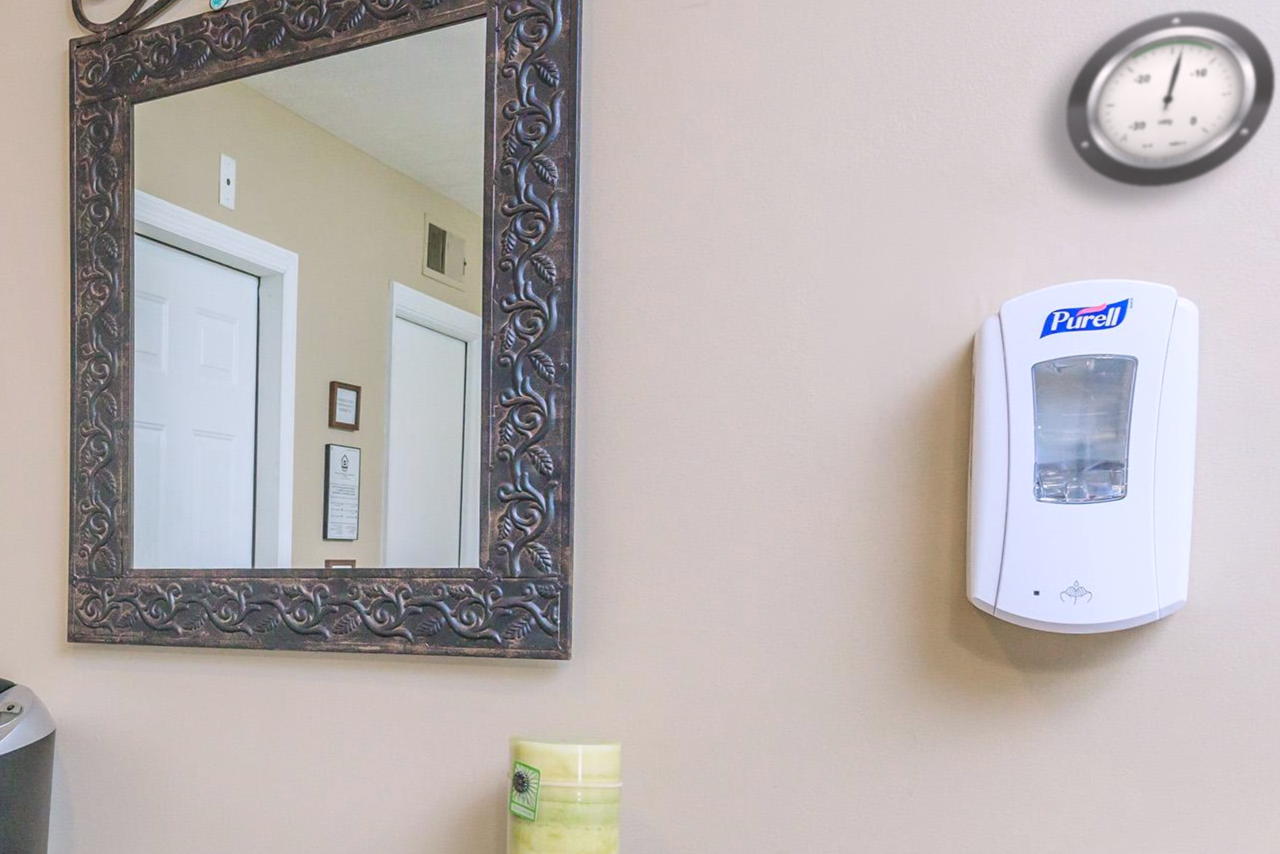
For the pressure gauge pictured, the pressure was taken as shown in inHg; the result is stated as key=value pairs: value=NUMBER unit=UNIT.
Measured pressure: value=-14 unit=inHg
